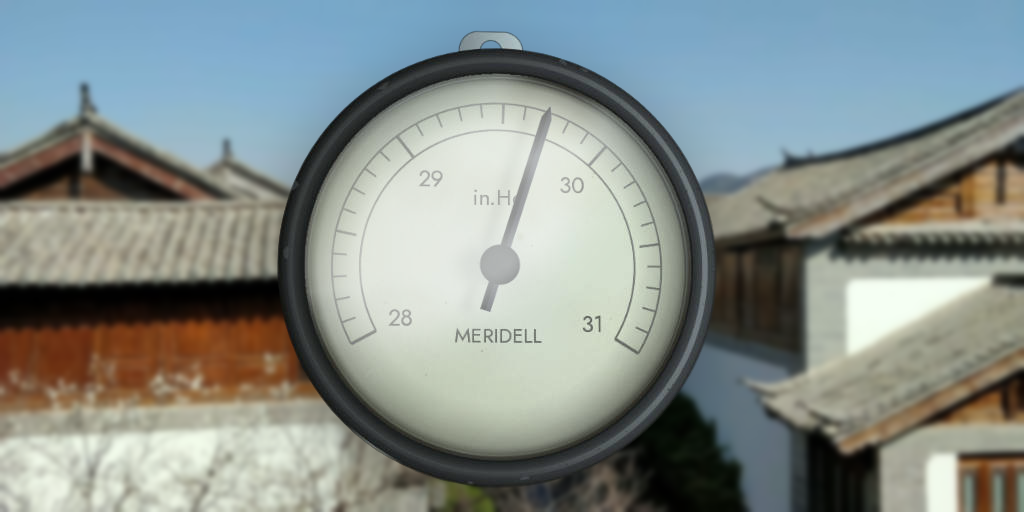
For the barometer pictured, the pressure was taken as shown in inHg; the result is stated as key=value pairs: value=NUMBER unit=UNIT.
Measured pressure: value=29.7 unit=inHg
